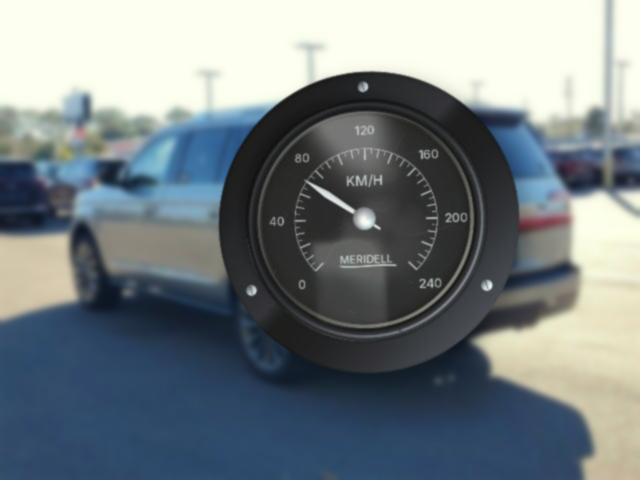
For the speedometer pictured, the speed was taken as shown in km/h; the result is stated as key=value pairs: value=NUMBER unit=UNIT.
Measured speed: value=70 unit=km/h
